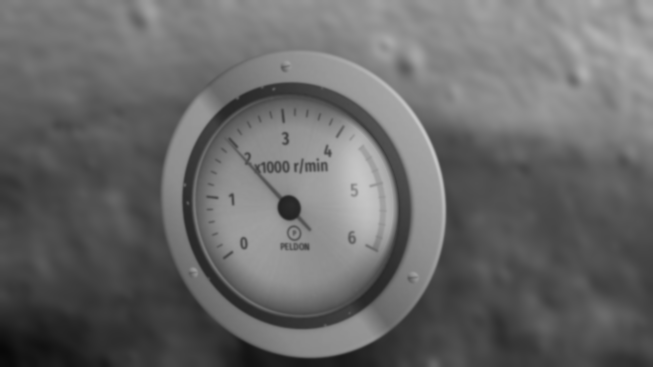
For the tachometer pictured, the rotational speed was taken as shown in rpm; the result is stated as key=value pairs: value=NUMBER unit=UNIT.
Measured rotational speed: value=2000 unit=rpm
